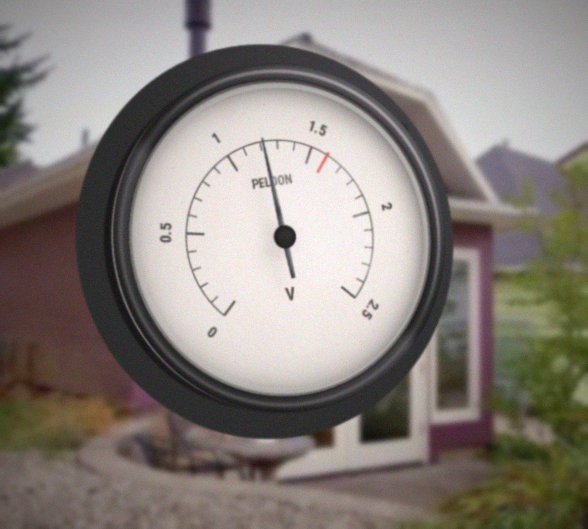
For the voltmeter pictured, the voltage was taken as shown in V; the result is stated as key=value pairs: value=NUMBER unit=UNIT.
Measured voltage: value=1.2 unit=V
